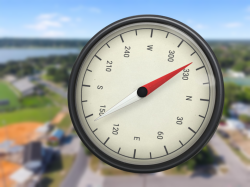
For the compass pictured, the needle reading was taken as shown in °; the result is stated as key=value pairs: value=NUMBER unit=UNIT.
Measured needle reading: value=322.5 unit=°
